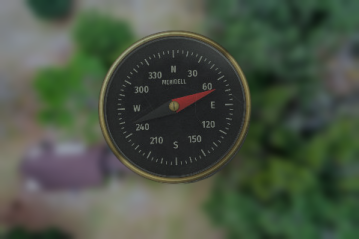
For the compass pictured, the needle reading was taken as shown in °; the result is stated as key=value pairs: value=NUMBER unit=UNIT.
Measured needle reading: value=70 unit=°
